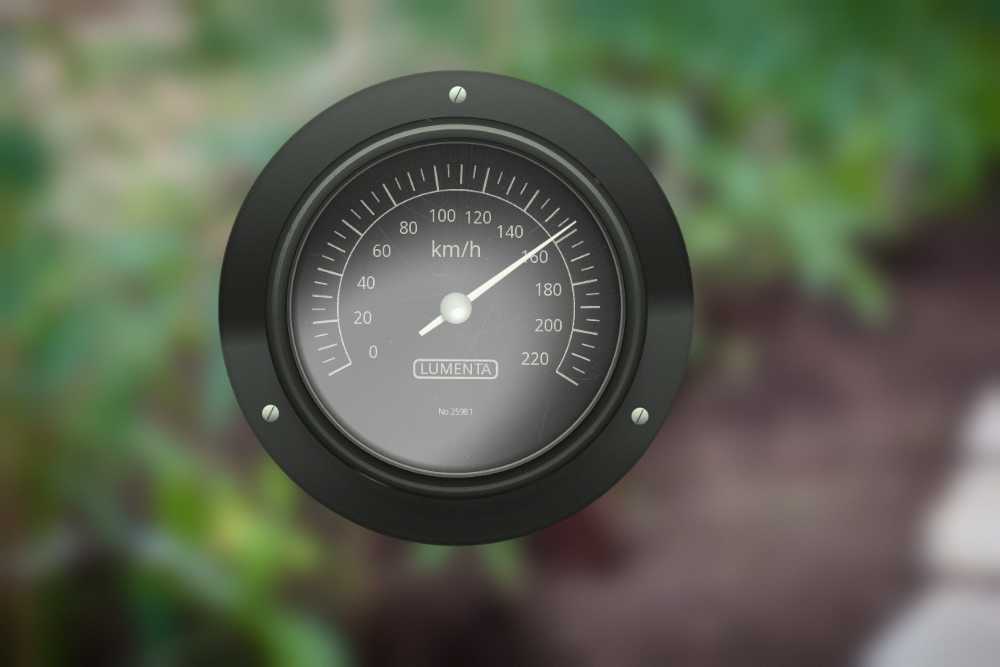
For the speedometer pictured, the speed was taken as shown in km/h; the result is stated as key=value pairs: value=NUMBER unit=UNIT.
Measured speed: value=157.5 unit=km/h
